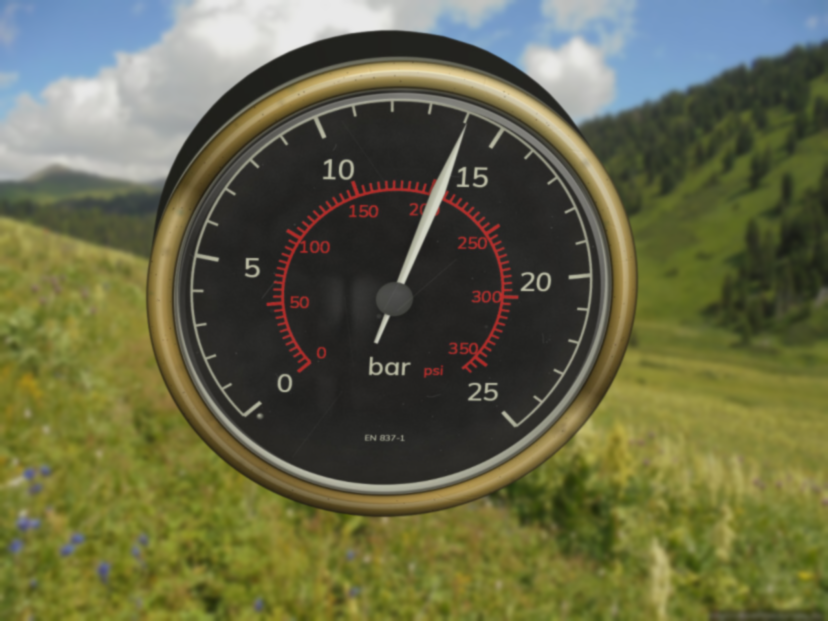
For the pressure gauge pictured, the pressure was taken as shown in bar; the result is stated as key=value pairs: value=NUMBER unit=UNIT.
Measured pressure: value=14 unit=bar
